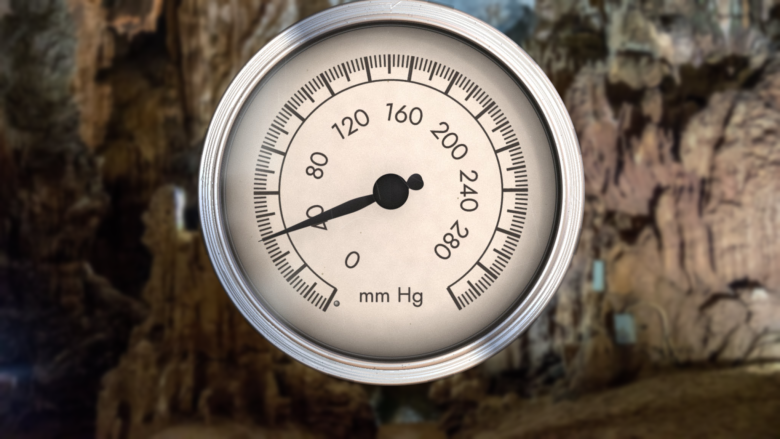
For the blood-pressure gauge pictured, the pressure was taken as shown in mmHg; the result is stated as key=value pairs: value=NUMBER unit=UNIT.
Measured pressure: value=40 unit=mmHg
